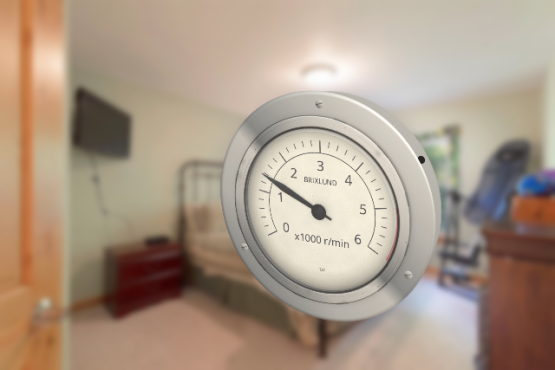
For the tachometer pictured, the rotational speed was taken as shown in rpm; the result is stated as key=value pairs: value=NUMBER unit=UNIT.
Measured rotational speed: value=1400 unit=rpm
